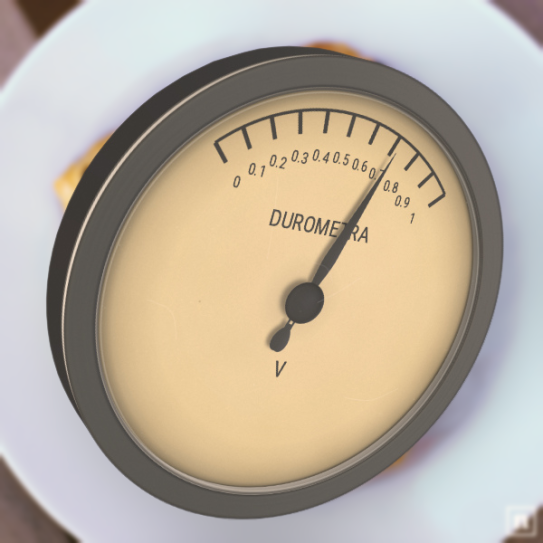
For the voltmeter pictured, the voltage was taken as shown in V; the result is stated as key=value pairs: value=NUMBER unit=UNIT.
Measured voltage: value=0.7 unit=V
